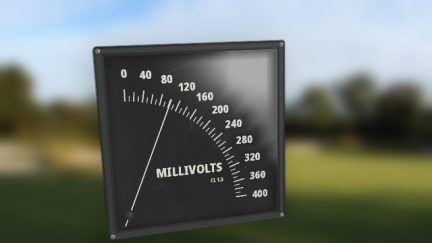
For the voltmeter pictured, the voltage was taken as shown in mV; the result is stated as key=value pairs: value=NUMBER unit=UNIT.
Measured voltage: value=100 unit=mV
